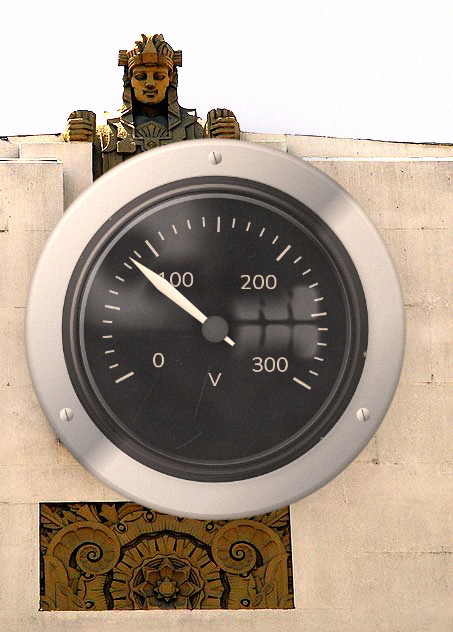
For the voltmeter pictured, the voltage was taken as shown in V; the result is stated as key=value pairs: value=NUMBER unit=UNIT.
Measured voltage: value=85 unit=V
